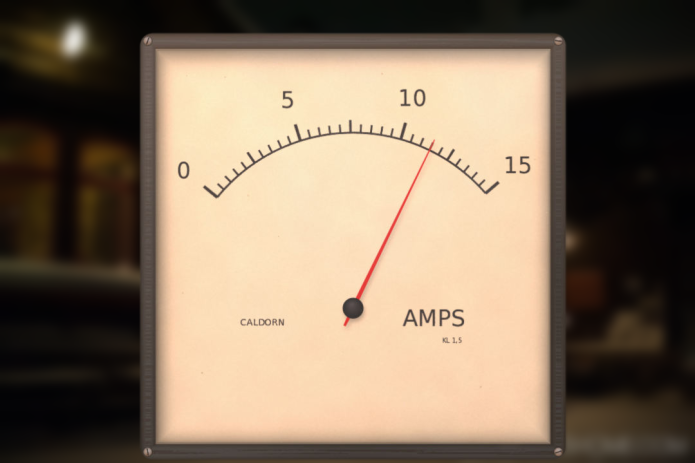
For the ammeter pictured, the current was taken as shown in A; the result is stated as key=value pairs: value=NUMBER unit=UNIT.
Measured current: value=11.5 unit=A
